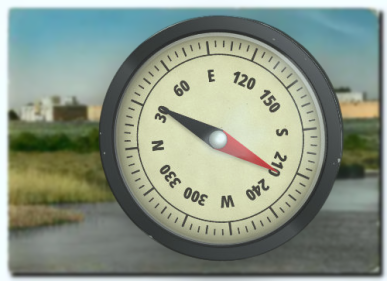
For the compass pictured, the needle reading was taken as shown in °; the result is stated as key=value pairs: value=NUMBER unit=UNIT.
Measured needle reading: value=215 unit=°
